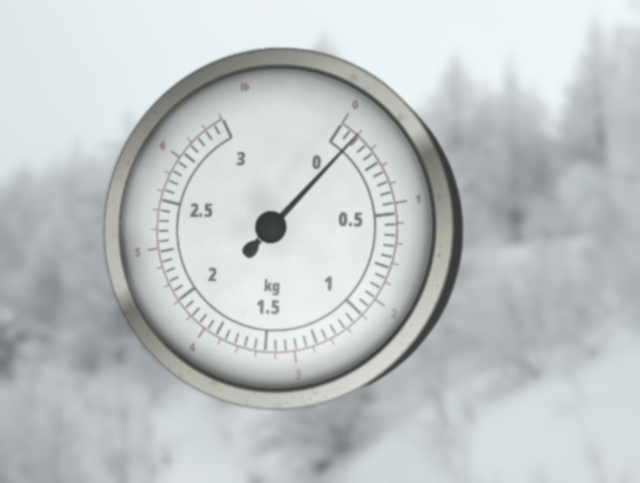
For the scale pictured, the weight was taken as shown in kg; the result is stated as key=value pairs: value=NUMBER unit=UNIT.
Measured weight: value=0.1 unit=kg
